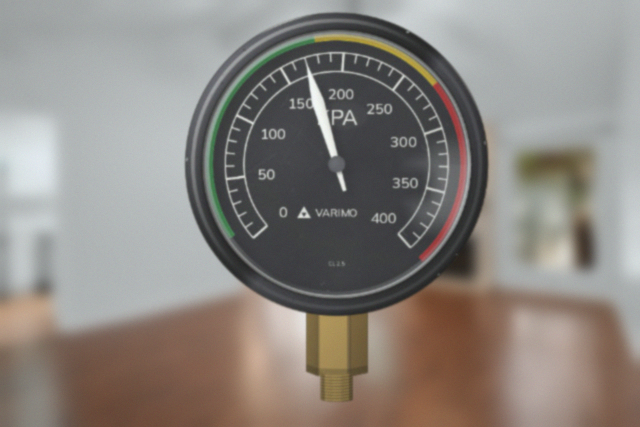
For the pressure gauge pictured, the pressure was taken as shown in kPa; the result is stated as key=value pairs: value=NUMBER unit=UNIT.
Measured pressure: value=170 unit=kPa
